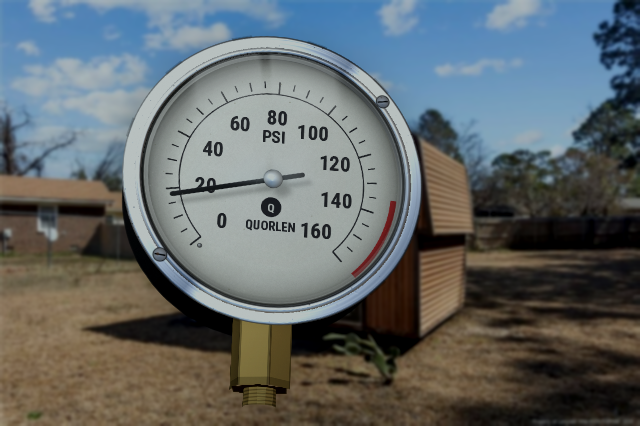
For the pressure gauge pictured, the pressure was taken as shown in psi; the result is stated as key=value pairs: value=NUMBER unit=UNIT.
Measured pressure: value=17.5 unit=psi
